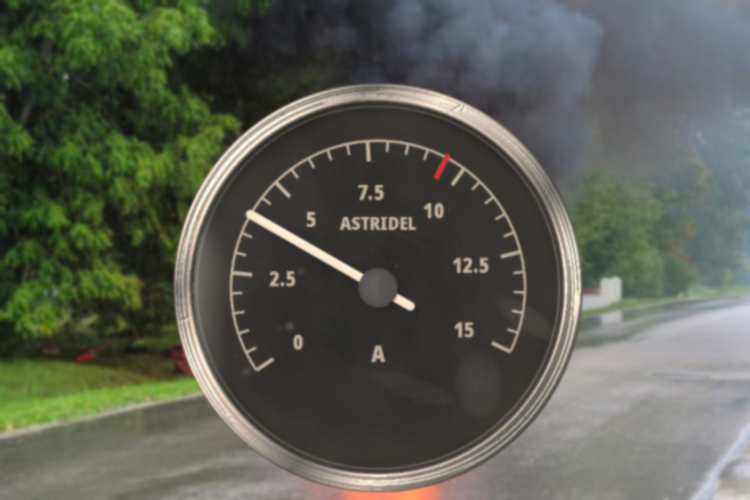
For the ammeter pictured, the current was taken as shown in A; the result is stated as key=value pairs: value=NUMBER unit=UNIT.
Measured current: value=4 unit=A
